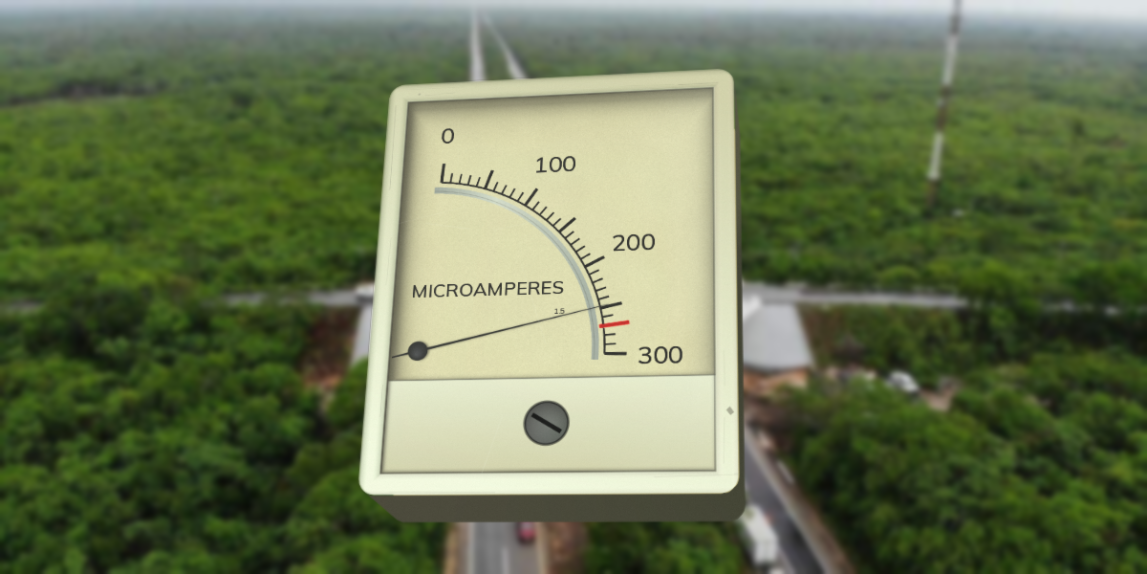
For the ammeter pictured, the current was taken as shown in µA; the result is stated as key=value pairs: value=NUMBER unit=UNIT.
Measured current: value=250 unit=µA
